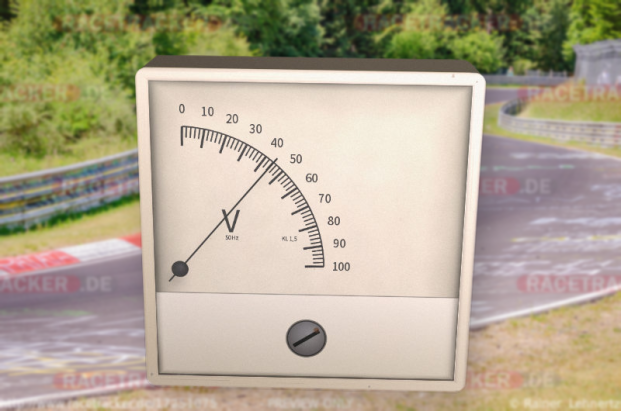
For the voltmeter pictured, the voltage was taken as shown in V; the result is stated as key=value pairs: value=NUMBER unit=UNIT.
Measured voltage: value=44 unit=V
